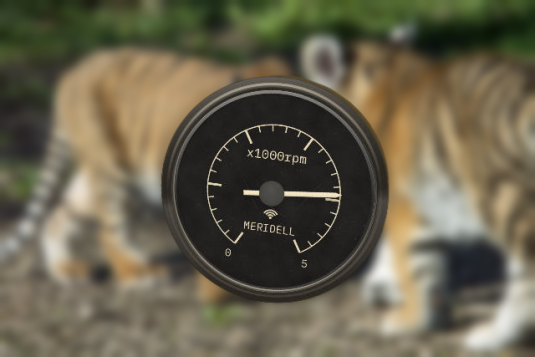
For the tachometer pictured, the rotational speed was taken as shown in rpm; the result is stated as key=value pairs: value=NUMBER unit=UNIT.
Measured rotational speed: value=3900 unit=rpm
